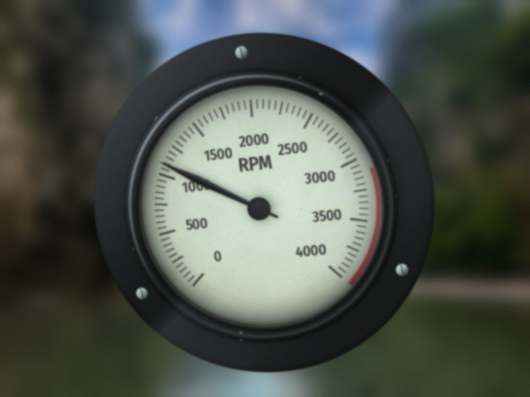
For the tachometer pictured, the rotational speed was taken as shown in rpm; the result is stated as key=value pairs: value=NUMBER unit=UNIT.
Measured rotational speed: value=1100 unit=rpm
